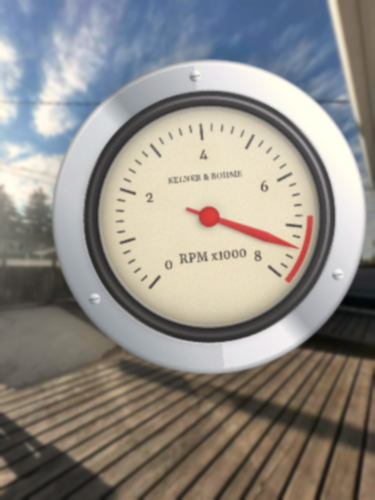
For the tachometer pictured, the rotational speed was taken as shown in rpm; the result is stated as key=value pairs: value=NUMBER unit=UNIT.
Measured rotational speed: value=7400 unit=rpm
